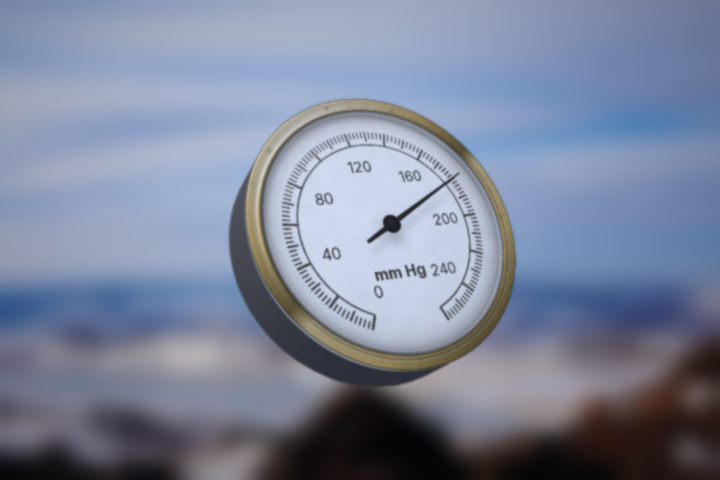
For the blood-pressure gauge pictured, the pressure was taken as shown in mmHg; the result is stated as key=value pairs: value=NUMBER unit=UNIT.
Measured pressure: value=180 unit=mmHg
